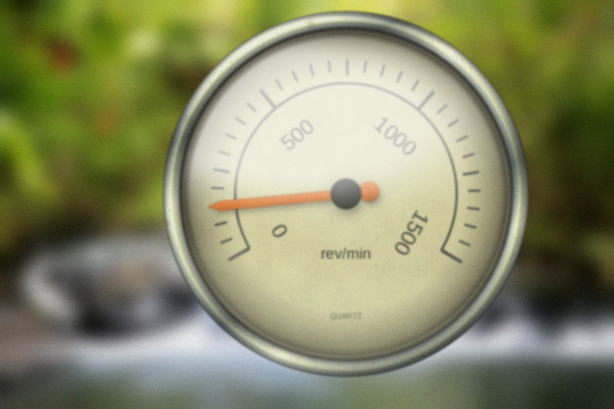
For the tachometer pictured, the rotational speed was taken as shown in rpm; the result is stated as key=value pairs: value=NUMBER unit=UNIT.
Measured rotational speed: value=150 unit=rpm
